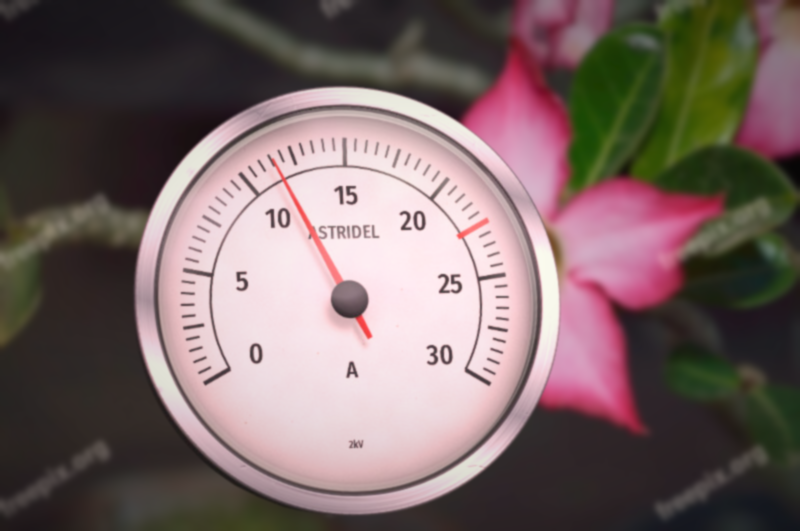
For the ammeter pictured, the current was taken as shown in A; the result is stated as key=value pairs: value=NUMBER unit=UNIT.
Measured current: value=11.5 unit=A
